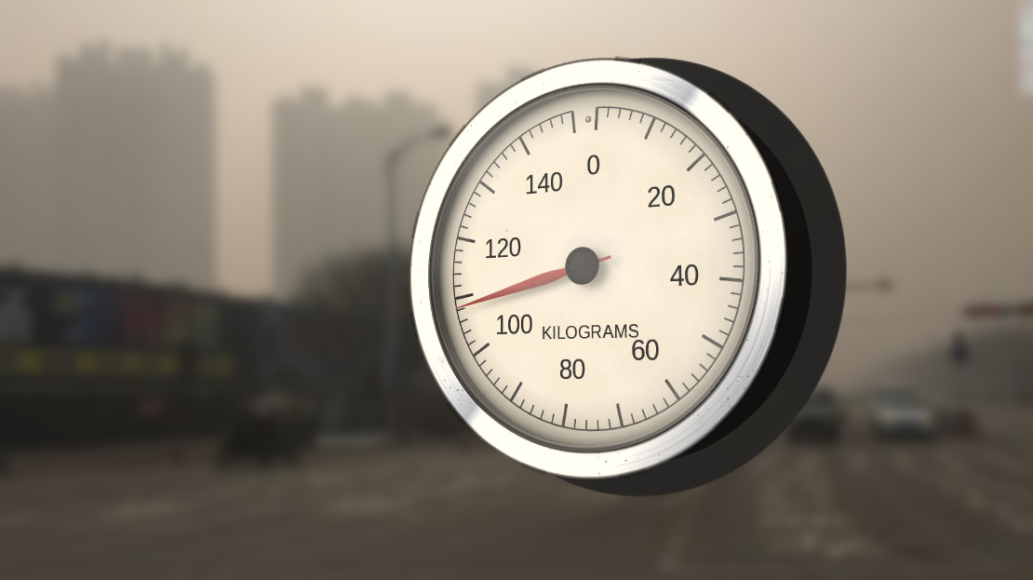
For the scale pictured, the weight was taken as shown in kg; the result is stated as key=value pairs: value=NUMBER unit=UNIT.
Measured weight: value=108 unit=kg
